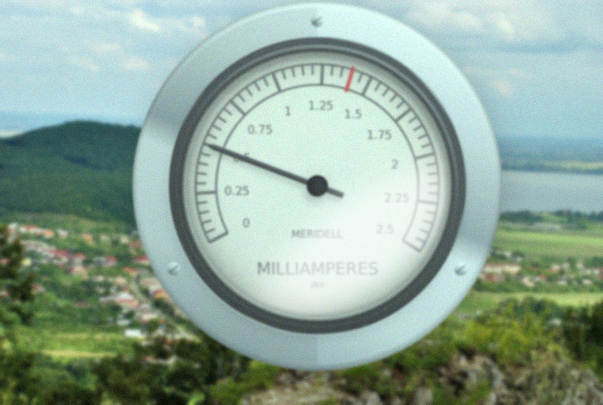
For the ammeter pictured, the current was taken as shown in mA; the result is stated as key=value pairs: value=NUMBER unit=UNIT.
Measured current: value=0.5 unit=mA
